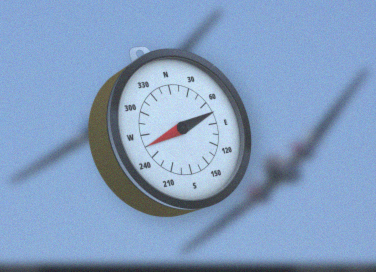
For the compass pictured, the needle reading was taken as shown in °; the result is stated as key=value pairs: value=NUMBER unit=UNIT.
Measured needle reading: value=255 unit=°
